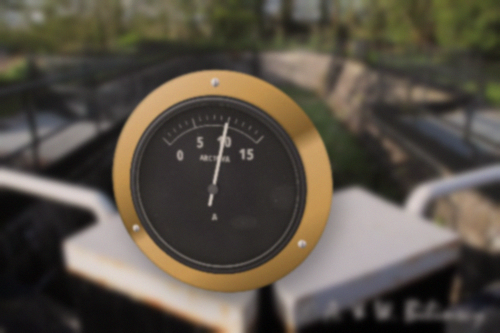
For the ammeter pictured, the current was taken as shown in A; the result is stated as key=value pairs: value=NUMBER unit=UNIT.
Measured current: value=10 unit=A
